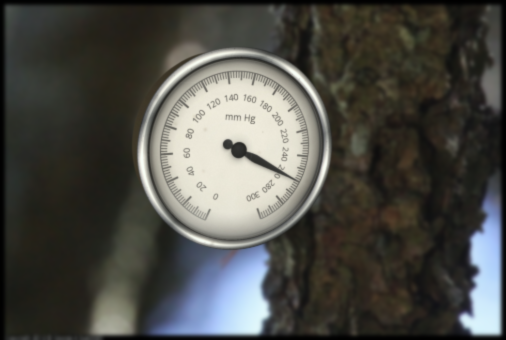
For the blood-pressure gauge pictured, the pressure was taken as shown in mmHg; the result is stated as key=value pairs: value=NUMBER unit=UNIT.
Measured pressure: value=260 unit=mmHg
